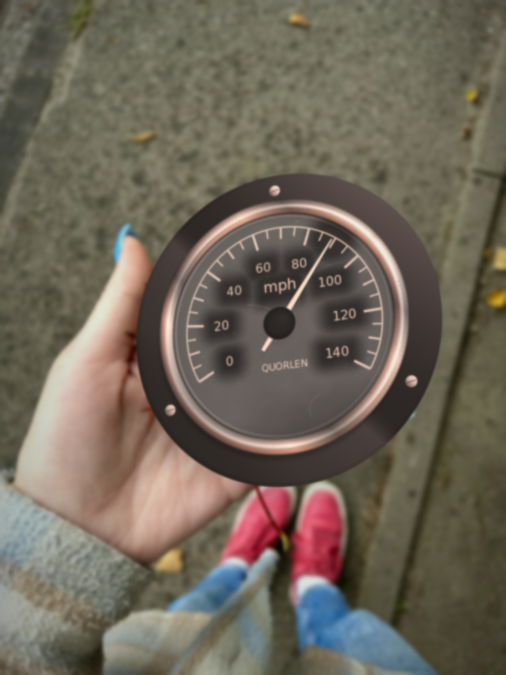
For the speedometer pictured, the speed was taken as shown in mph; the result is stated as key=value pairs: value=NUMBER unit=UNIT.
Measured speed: value=90 unit=mph
